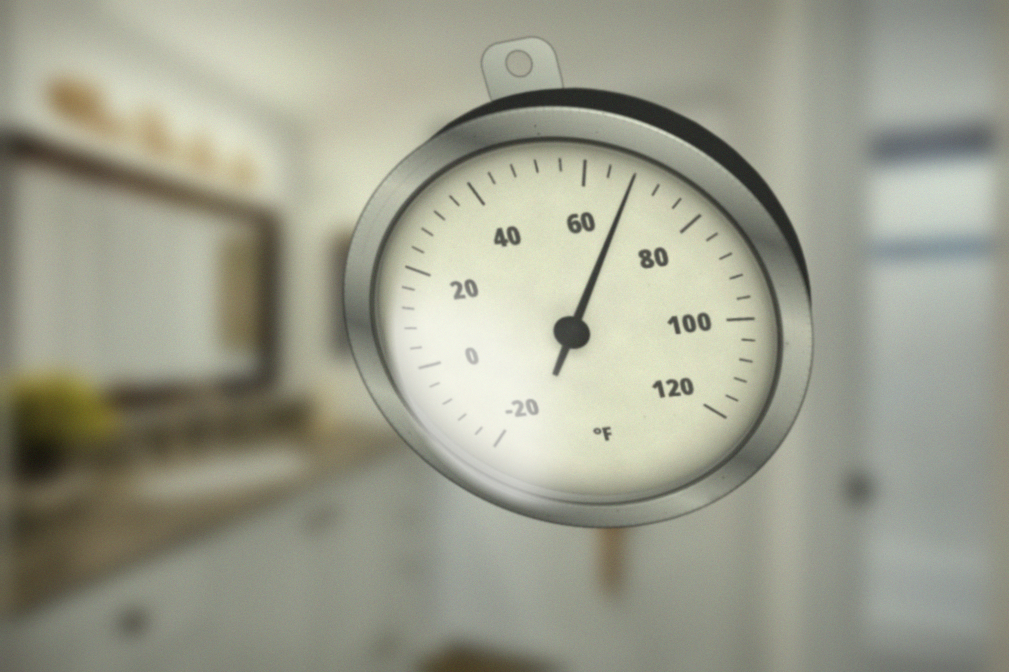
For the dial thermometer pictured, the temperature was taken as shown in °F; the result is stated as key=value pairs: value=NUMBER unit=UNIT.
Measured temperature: value=68 unit=°F
